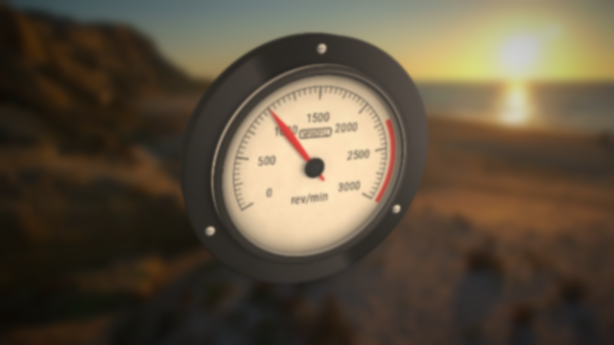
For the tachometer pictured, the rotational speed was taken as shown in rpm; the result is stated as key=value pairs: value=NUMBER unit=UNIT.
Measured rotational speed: value=1000 unit=rpm
